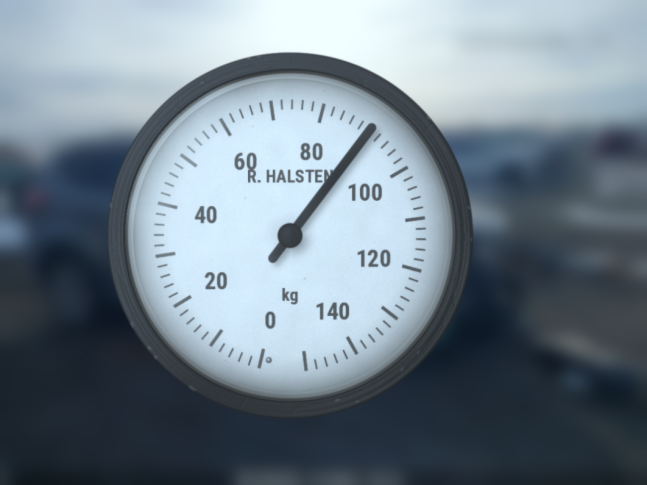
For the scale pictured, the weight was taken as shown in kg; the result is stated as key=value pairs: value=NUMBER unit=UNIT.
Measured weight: value=90 unit=kg
